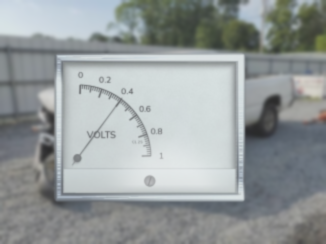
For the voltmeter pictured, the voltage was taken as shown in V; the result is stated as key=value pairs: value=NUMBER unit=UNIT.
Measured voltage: value=0.4 unit=V
